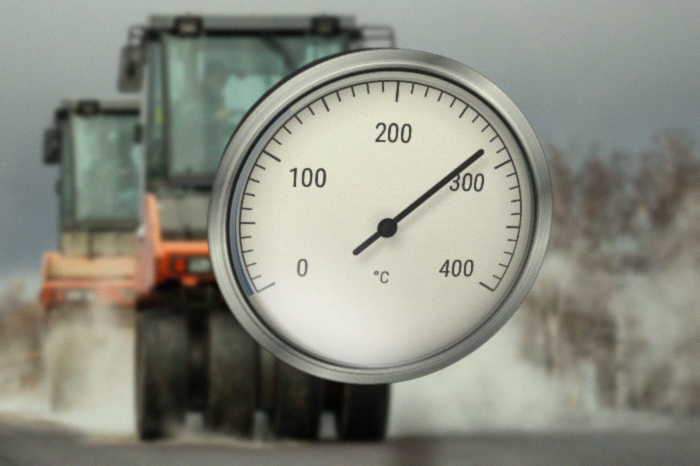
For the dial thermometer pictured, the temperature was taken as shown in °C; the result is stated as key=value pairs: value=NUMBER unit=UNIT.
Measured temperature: value=280 unit=°C
